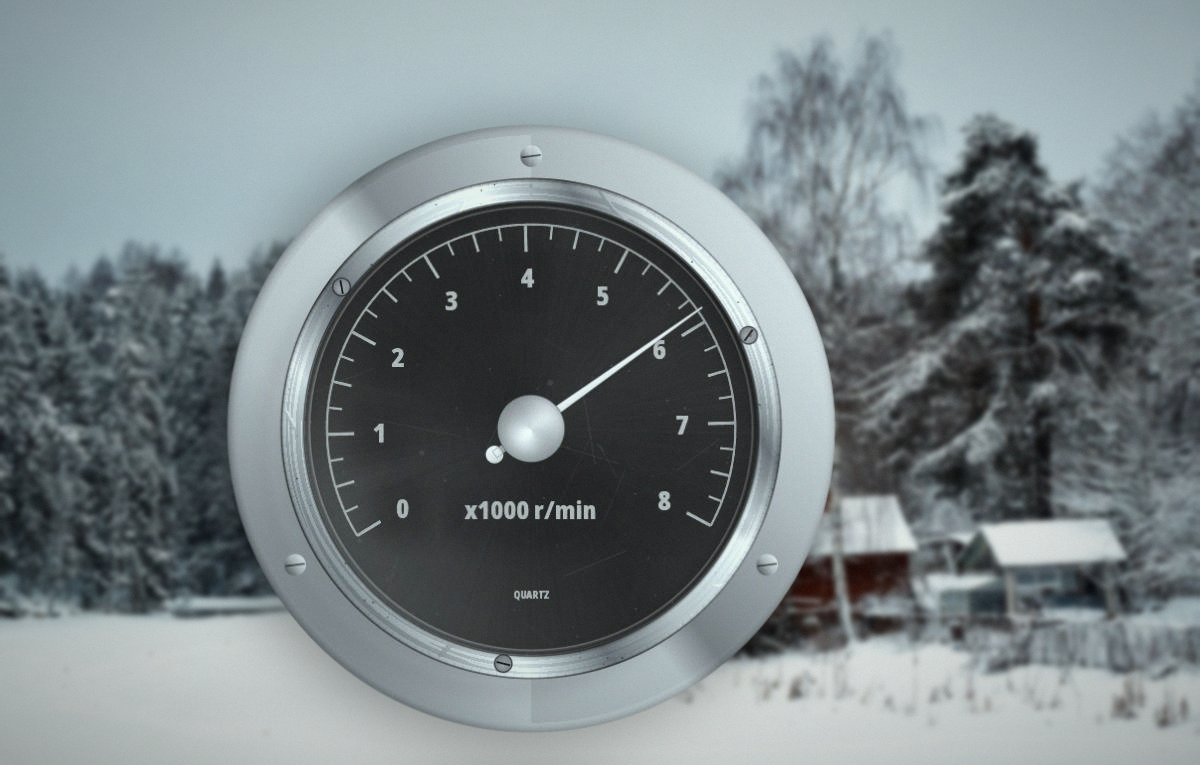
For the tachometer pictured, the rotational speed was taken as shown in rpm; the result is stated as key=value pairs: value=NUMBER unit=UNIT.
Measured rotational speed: value=5875 unit=rpm
